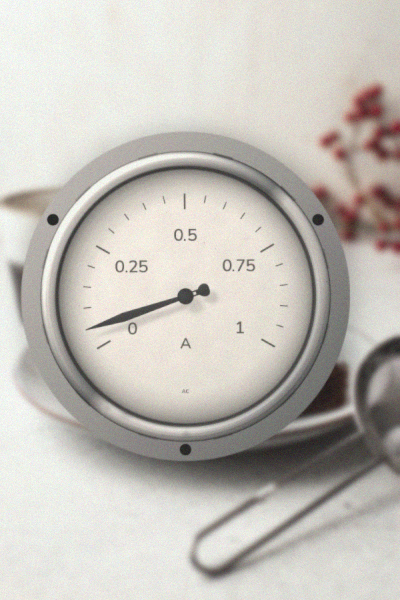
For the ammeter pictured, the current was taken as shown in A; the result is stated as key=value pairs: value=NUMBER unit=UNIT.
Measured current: value=0.05 unit=A
